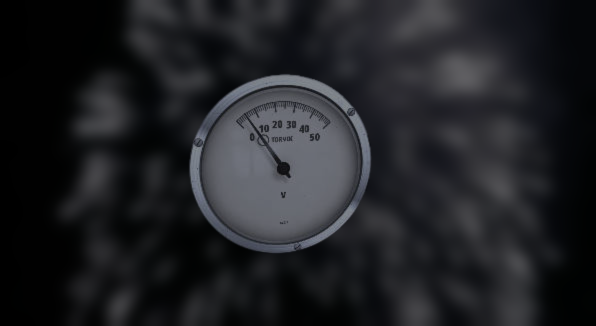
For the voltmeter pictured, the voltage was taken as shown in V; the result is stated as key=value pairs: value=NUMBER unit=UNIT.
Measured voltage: value=5 unit=V
